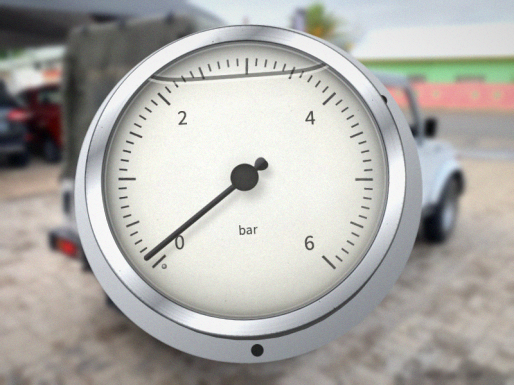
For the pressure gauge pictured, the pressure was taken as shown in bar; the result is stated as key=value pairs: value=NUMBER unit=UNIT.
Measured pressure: value=0.1 unit=bar
